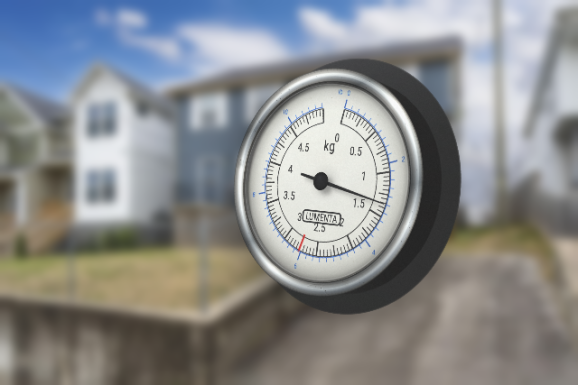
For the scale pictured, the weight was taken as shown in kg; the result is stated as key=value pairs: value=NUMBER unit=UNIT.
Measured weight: value=1.35 unit=kg
